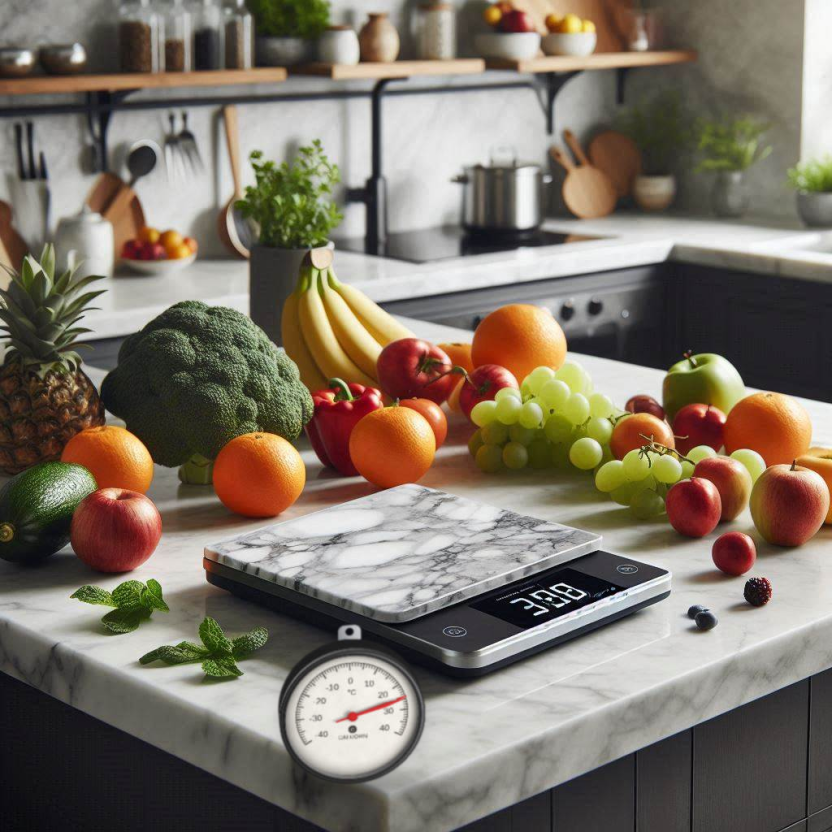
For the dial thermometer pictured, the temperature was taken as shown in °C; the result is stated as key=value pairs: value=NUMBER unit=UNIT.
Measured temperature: value=25 unit=°C
